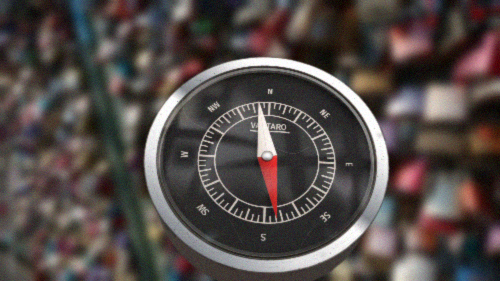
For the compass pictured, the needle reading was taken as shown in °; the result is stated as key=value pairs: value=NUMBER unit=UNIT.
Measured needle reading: value=170 unit=°
